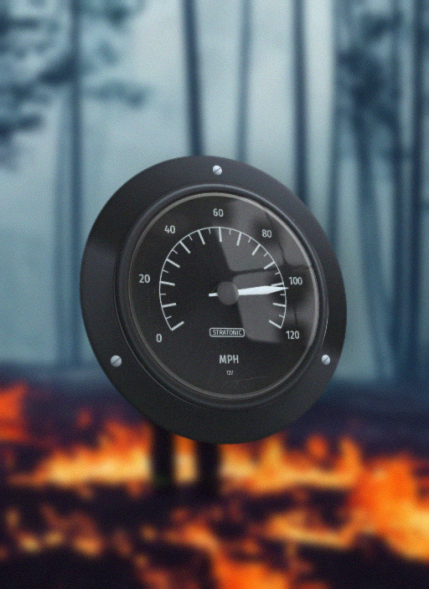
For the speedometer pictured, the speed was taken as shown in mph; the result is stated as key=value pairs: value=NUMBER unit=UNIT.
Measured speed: value=102.5 unit=mph
